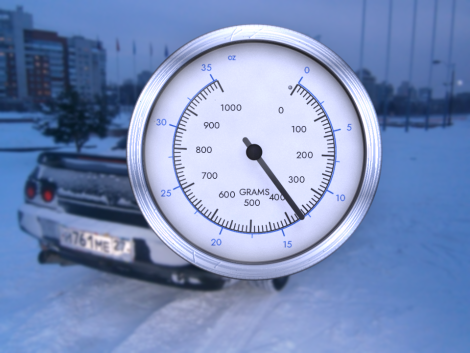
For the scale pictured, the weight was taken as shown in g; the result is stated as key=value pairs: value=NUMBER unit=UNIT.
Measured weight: value=370 unit=g
